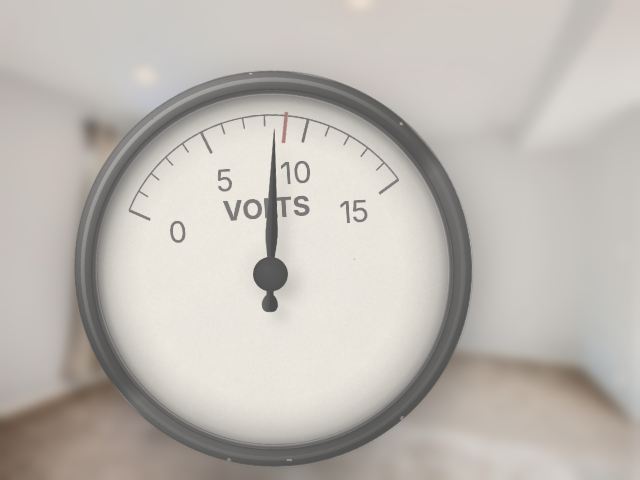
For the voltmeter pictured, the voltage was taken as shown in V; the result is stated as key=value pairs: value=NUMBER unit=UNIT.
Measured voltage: value=8.5 unit=V
